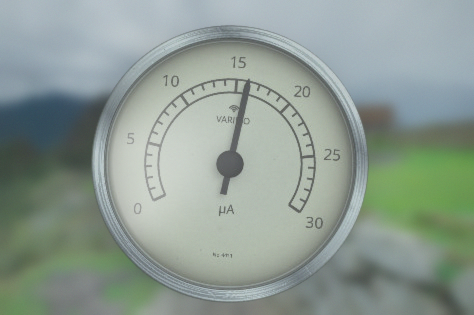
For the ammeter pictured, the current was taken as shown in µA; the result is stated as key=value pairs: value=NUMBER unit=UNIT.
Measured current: value=16 unit=µA
